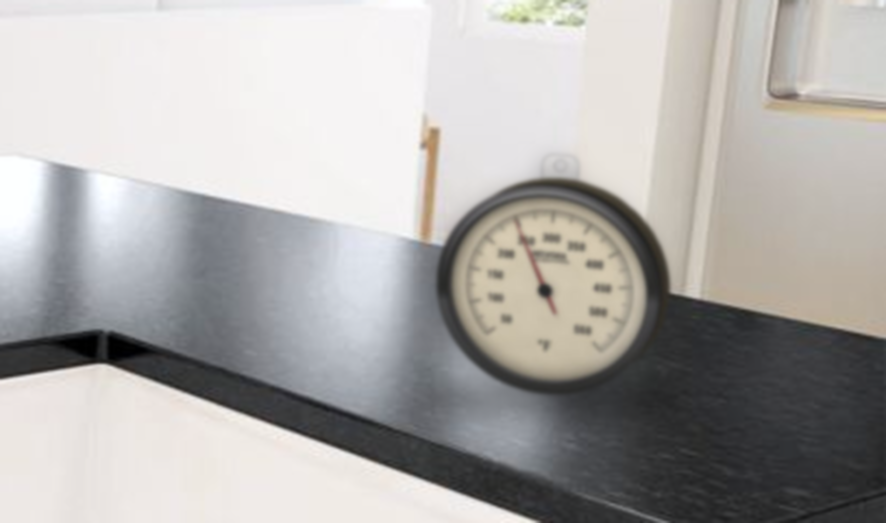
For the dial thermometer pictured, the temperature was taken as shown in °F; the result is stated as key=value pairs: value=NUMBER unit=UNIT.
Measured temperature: value=250 unit=°F
